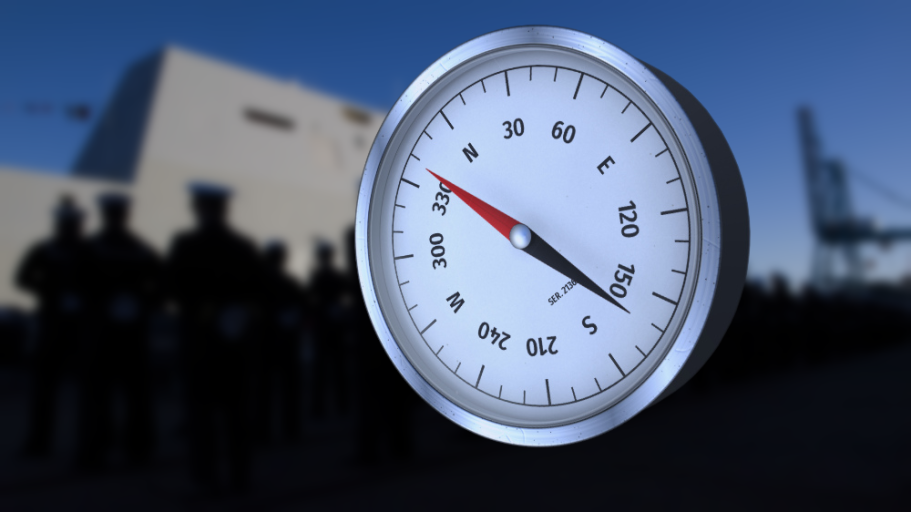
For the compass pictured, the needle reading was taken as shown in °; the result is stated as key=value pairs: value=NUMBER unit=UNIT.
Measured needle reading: value=340 unit=°
